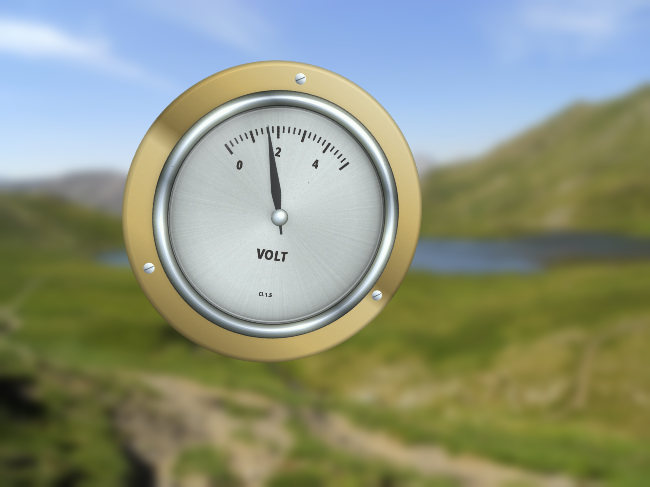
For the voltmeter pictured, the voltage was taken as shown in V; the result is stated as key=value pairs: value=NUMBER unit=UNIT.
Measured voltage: value=1.6 unit=V
